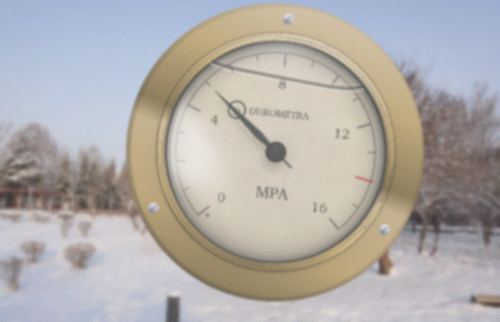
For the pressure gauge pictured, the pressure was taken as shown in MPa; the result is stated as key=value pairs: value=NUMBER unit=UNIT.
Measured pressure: value=5 unit=MPa
